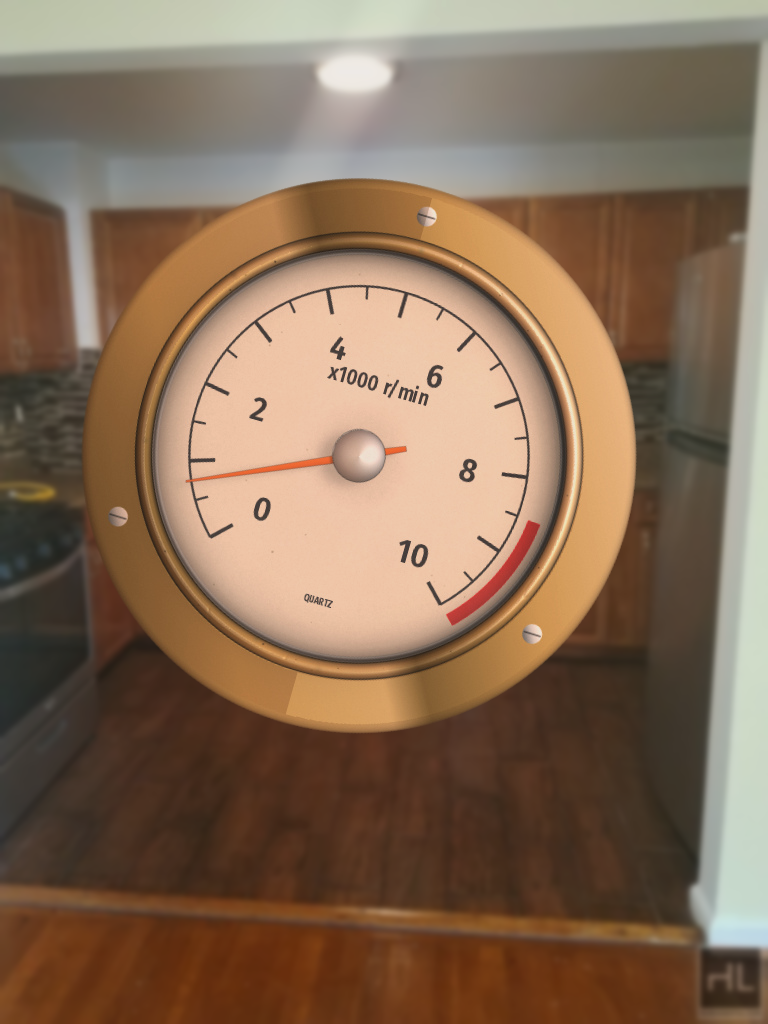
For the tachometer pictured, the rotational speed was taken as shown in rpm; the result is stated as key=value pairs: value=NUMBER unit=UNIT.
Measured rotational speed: value=750 unit=rpm
